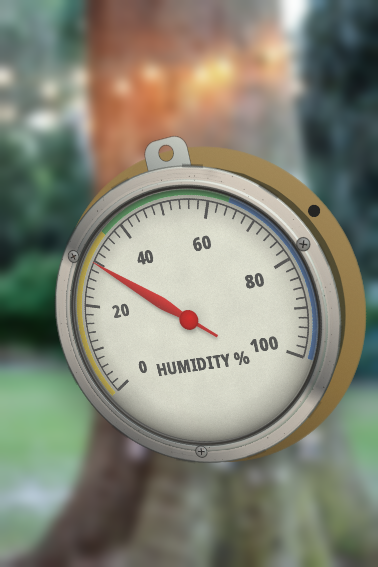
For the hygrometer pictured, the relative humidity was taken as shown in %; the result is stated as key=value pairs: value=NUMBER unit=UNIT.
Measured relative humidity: value=30 unit=%
